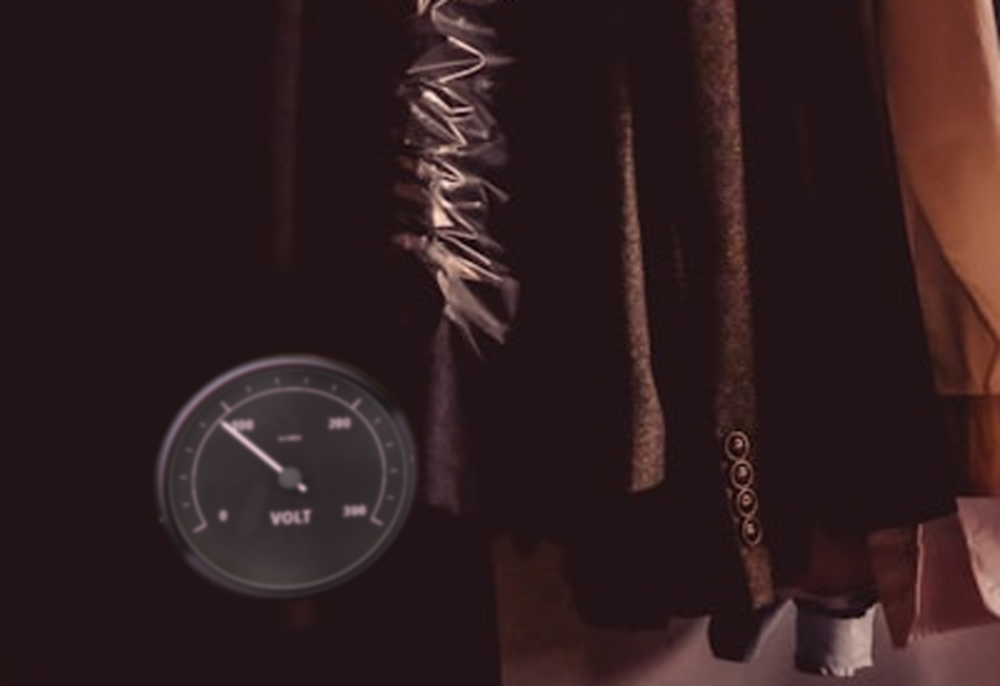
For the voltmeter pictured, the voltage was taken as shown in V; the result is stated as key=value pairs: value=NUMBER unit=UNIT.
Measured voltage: value=90 unit=V
